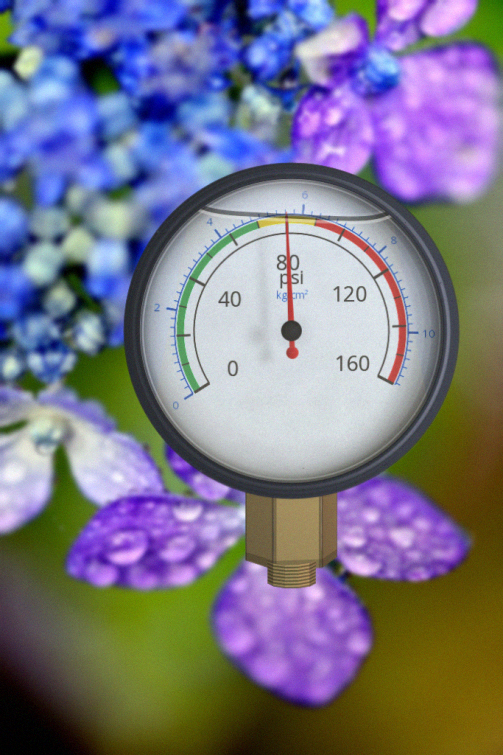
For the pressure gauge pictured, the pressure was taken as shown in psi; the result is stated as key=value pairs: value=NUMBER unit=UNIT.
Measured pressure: value=80 unit=psi
